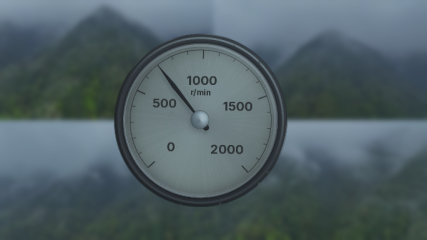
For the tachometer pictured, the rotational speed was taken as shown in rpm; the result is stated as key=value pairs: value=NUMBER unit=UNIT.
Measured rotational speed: value=700 unit=rpm
